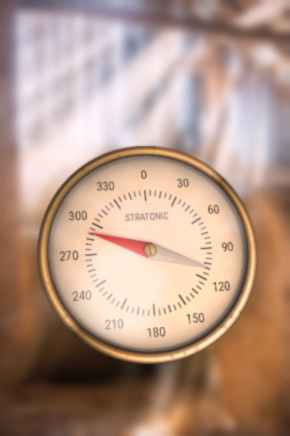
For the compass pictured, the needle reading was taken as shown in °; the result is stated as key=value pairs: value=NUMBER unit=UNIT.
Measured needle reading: value=290 unit=°
